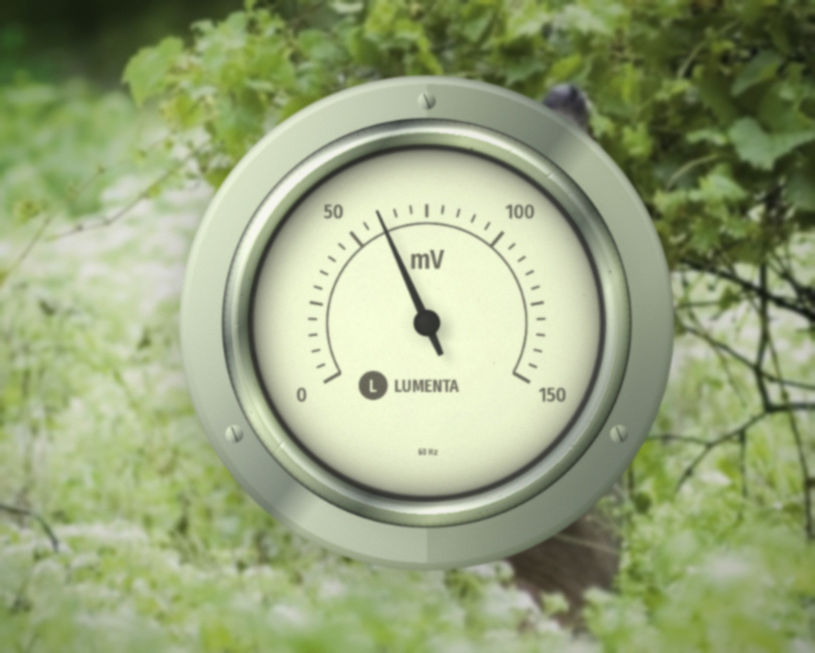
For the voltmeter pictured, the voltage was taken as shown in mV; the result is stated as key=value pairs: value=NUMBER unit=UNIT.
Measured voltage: value=60 unit=mV
